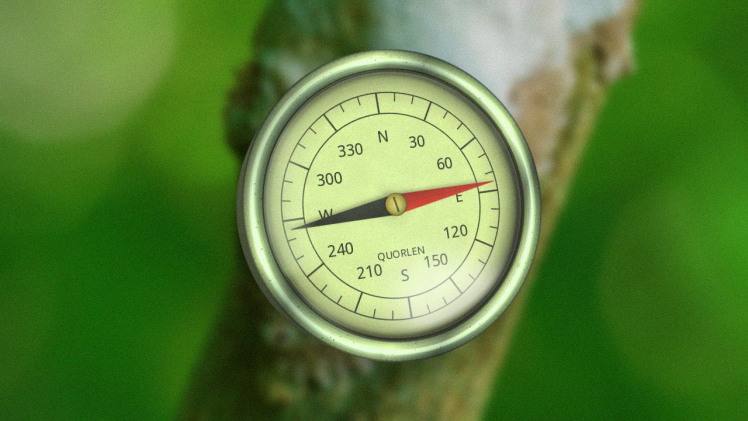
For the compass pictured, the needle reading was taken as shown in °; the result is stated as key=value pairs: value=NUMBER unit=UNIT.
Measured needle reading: value=85 unit=°
